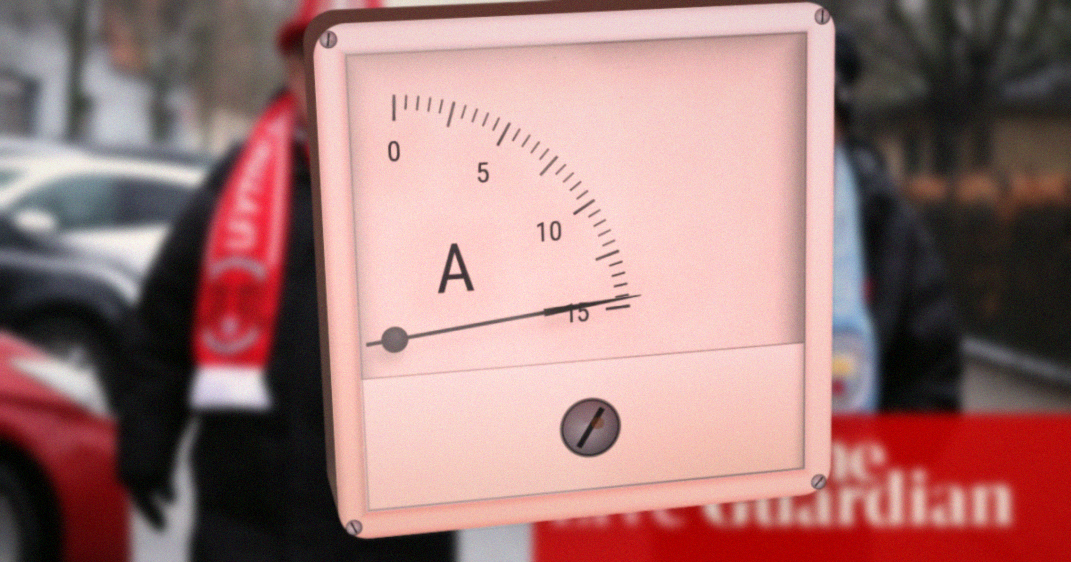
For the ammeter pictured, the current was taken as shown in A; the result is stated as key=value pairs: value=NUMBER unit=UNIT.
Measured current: value=14.5 unit=A
